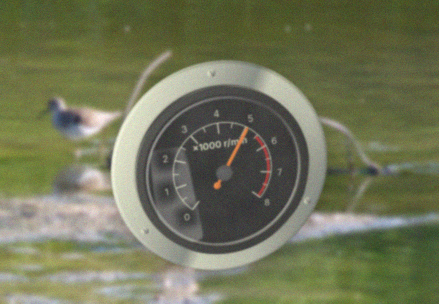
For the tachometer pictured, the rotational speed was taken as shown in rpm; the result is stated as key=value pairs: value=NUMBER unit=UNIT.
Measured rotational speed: value=5000 unit=rpm
